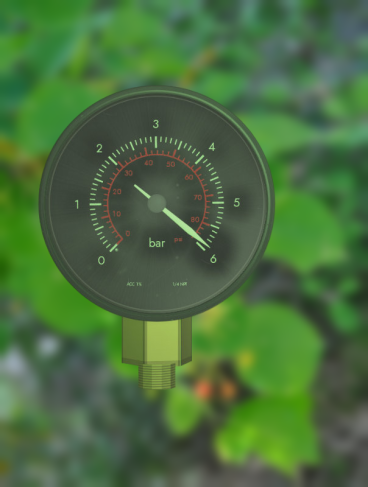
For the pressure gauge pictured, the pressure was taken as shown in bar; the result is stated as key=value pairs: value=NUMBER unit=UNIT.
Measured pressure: value=5.9 unit=bar
